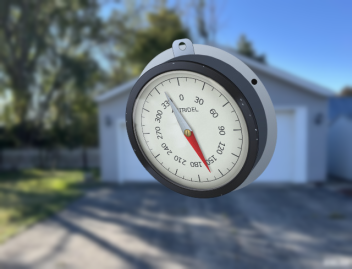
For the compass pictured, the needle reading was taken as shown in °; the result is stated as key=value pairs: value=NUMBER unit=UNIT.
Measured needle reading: value=160 unit=°
